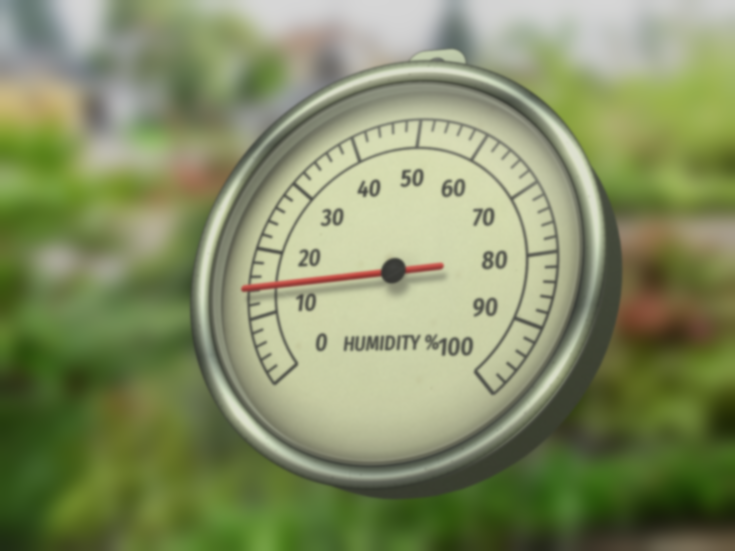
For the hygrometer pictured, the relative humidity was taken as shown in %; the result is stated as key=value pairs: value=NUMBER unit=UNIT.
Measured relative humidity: value=14 unit=%
